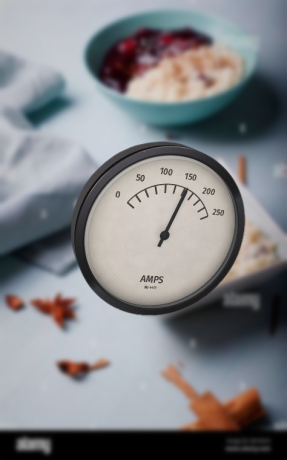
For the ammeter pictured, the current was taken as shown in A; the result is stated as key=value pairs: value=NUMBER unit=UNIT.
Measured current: value=150 unit=A
